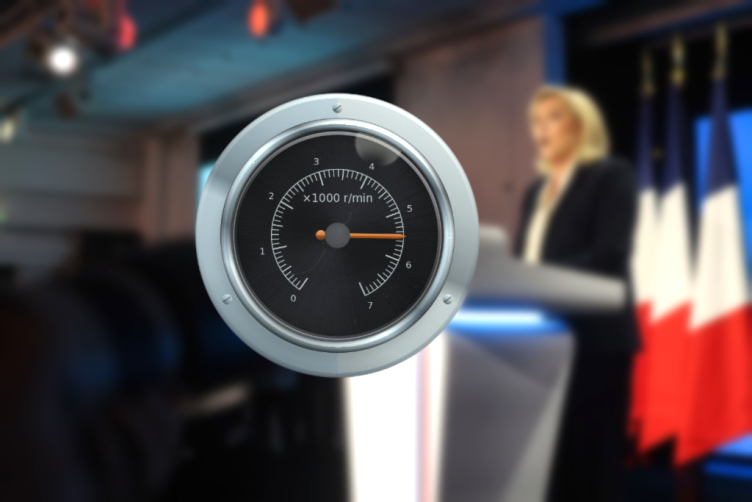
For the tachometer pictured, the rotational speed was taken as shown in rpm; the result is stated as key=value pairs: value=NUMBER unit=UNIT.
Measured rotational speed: value=5500 unit=rpm
